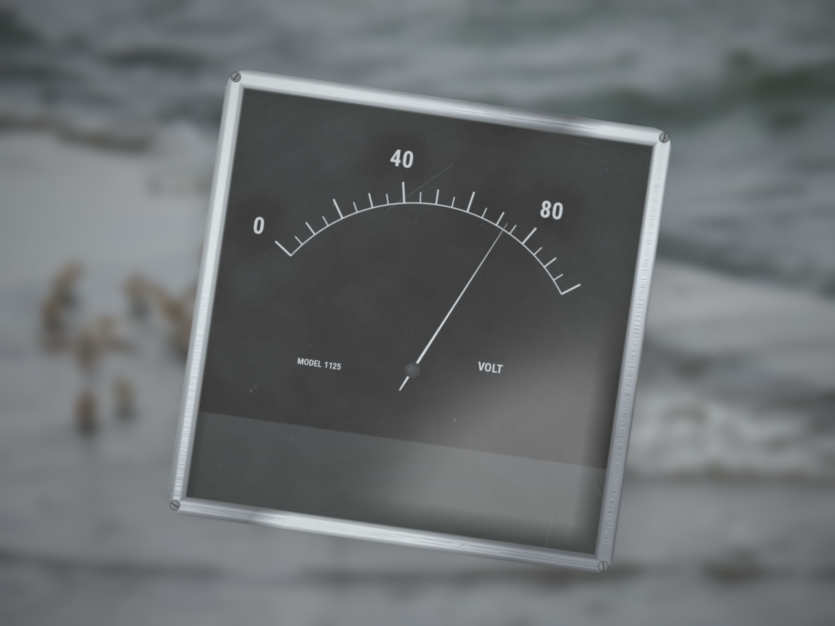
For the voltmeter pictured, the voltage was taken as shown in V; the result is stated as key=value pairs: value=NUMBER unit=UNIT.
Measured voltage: value=72.5 unit=V
